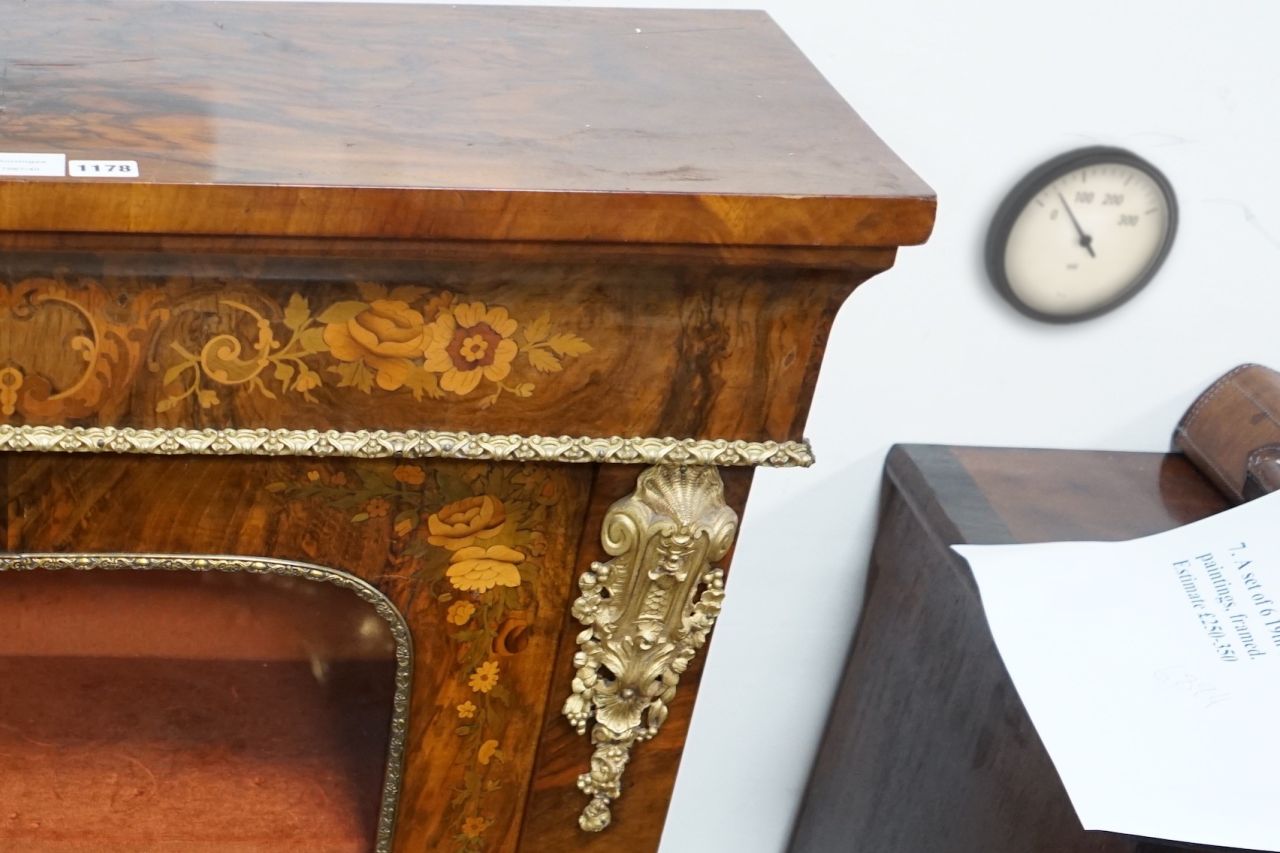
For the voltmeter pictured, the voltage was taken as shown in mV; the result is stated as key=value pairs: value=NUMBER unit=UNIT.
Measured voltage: value=40 unit=mV
